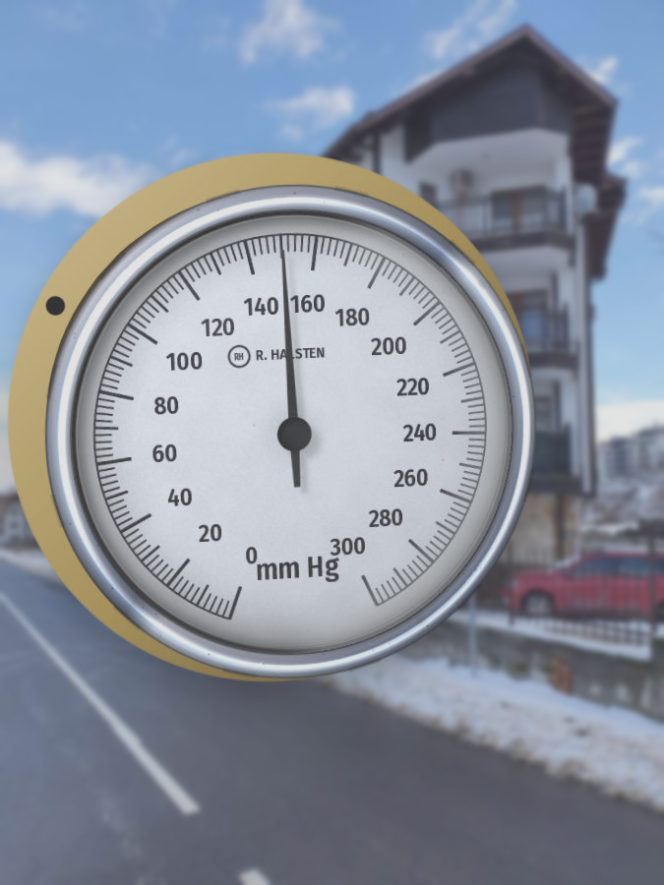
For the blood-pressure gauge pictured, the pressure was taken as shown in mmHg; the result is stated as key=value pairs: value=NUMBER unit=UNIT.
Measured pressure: value=150 unit=mmHg
